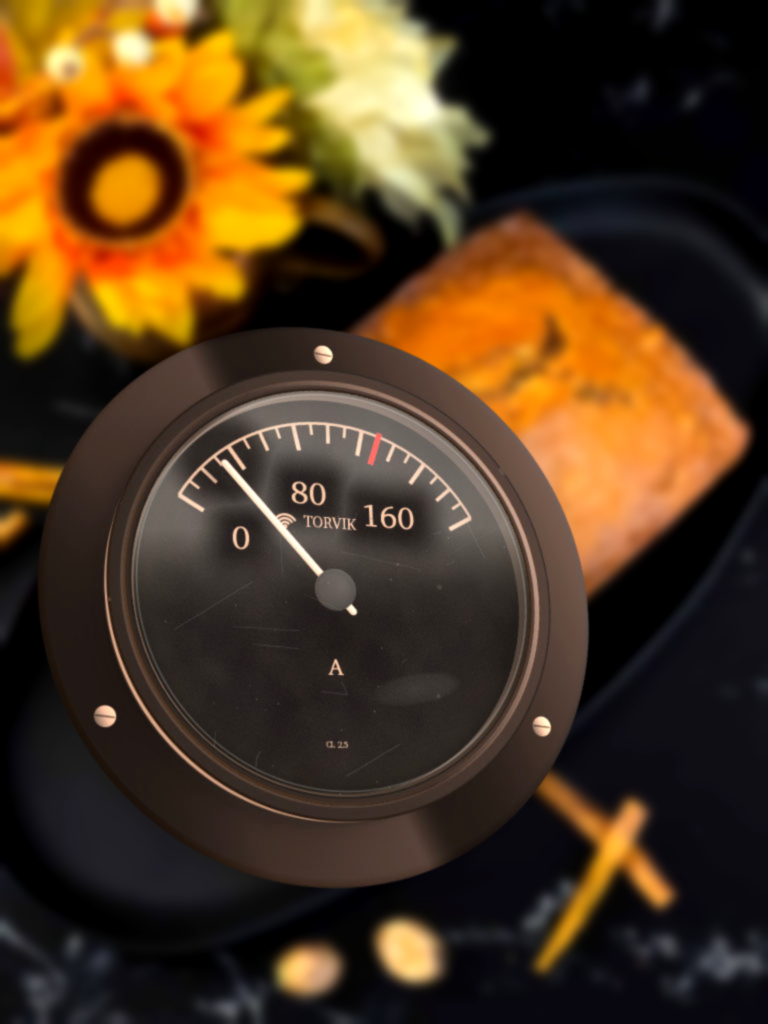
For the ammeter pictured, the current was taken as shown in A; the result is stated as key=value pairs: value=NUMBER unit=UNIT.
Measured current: value=30 unit=A
